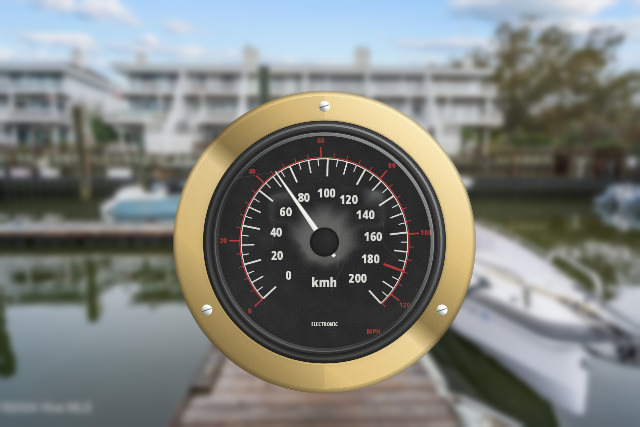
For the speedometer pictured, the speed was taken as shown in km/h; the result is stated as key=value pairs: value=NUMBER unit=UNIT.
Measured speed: value=72.5 unit=km/h
